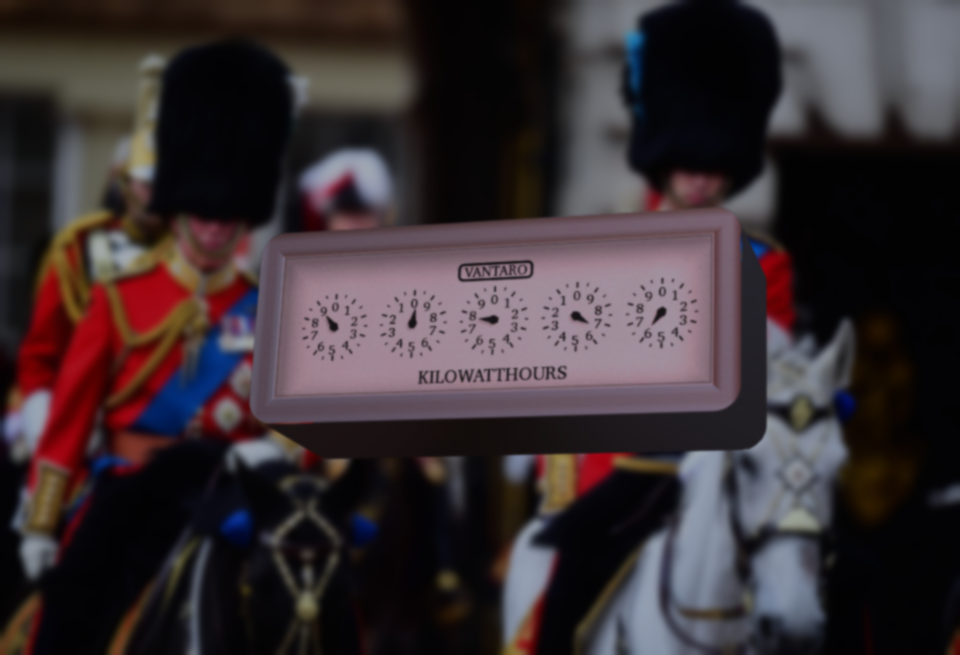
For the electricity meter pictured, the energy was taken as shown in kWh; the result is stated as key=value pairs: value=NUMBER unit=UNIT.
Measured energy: value=89766 unit=kWh
